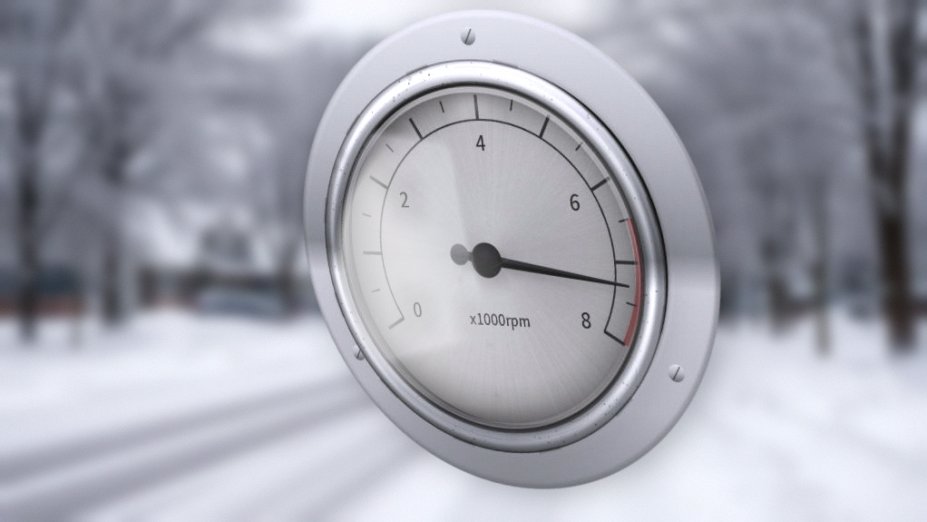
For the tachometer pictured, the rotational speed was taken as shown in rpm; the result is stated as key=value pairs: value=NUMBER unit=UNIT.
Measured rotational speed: value=7250 unit=rpm
